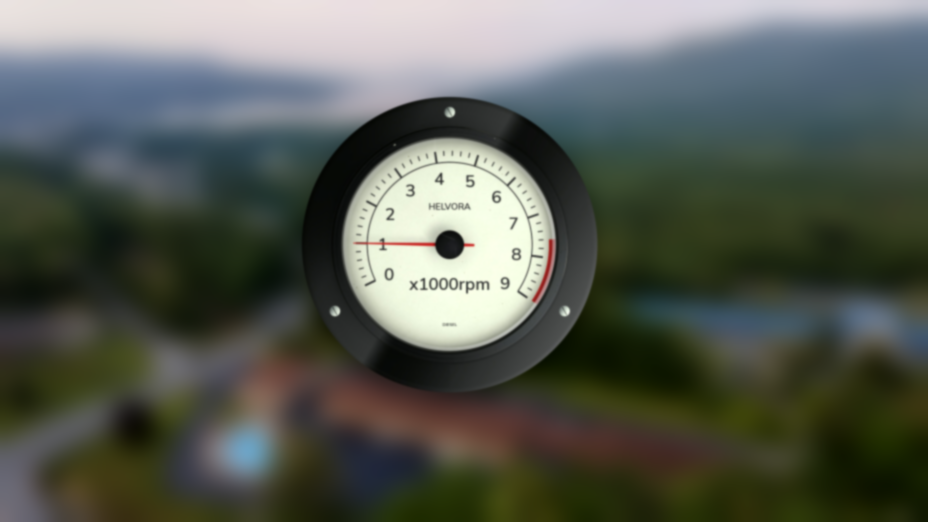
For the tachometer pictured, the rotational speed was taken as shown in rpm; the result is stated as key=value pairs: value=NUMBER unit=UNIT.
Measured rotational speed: value=1000 unit=rpm
